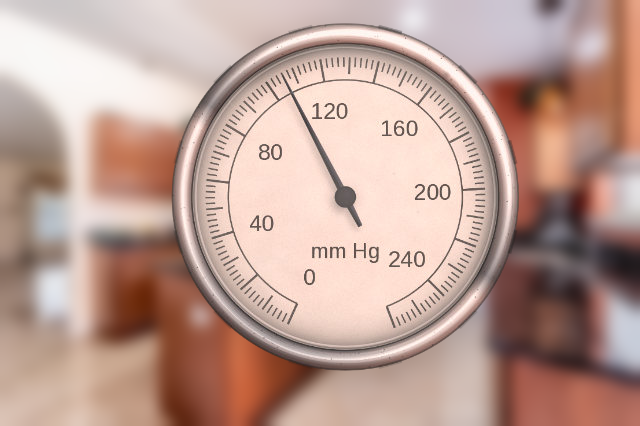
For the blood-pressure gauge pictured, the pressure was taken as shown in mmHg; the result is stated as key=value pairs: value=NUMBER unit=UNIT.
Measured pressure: value=106 unit=mmHg
